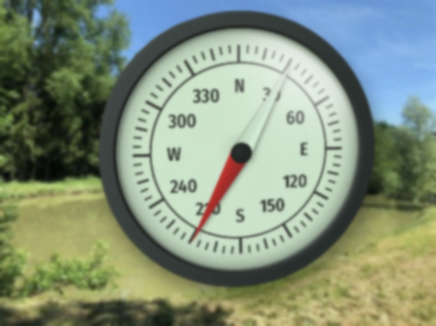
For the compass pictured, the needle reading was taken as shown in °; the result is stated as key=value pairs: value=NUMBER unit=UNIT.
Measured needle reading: value=210 unit=°
